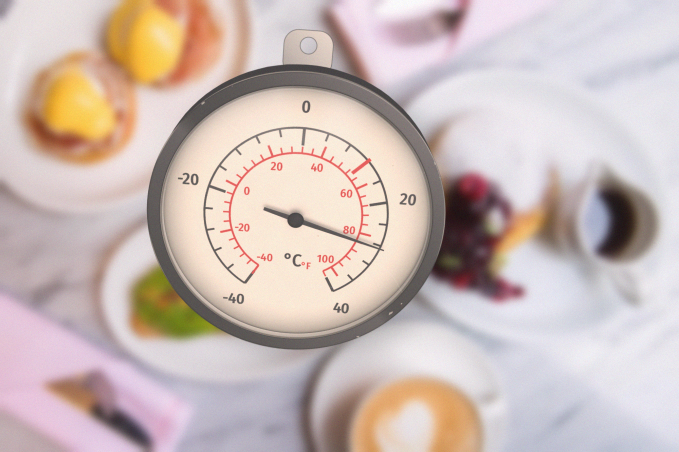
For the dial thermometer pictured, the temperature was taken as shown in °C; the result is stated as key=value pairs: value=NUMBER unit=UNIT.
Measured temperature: value=28 unit=°C
